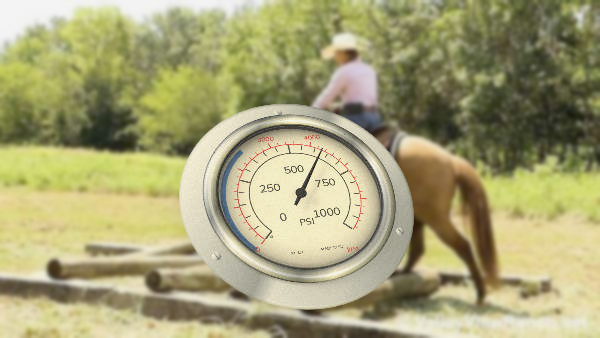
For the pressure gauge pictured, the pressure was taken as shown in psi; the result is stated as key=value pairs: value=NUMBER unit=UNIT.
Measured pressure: value=625 unit=psi
